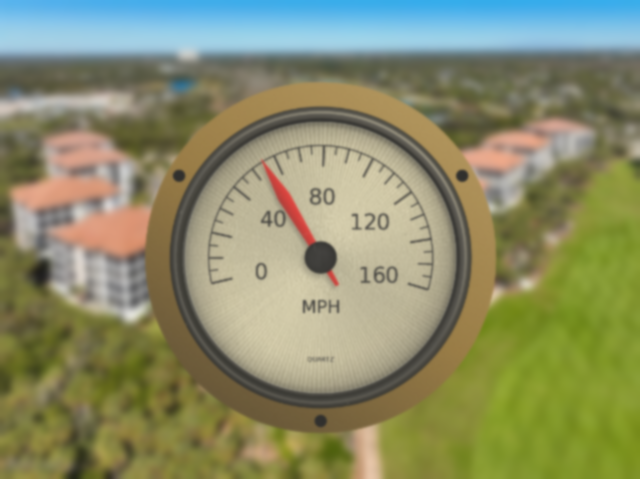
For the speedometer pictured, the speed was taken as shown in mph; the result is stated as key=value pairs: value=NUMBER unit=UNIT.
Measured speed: value=55 unit=mph
